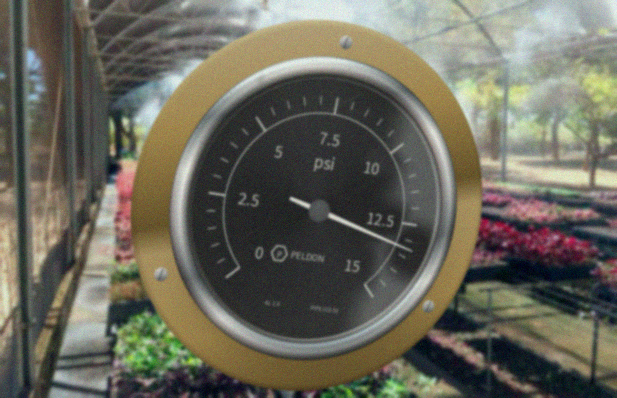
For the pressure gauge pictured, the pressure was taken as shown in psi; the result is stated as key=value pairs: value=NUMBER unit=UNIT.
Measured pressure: value=13.25 unit=psi
